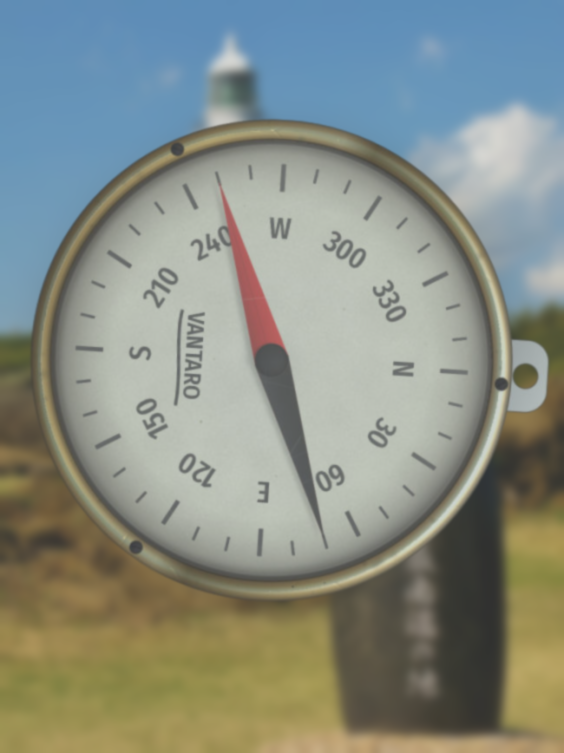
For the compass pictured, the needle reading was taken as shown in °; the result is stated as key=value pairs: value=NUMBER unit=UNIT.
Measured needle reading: value=250 unit=°
